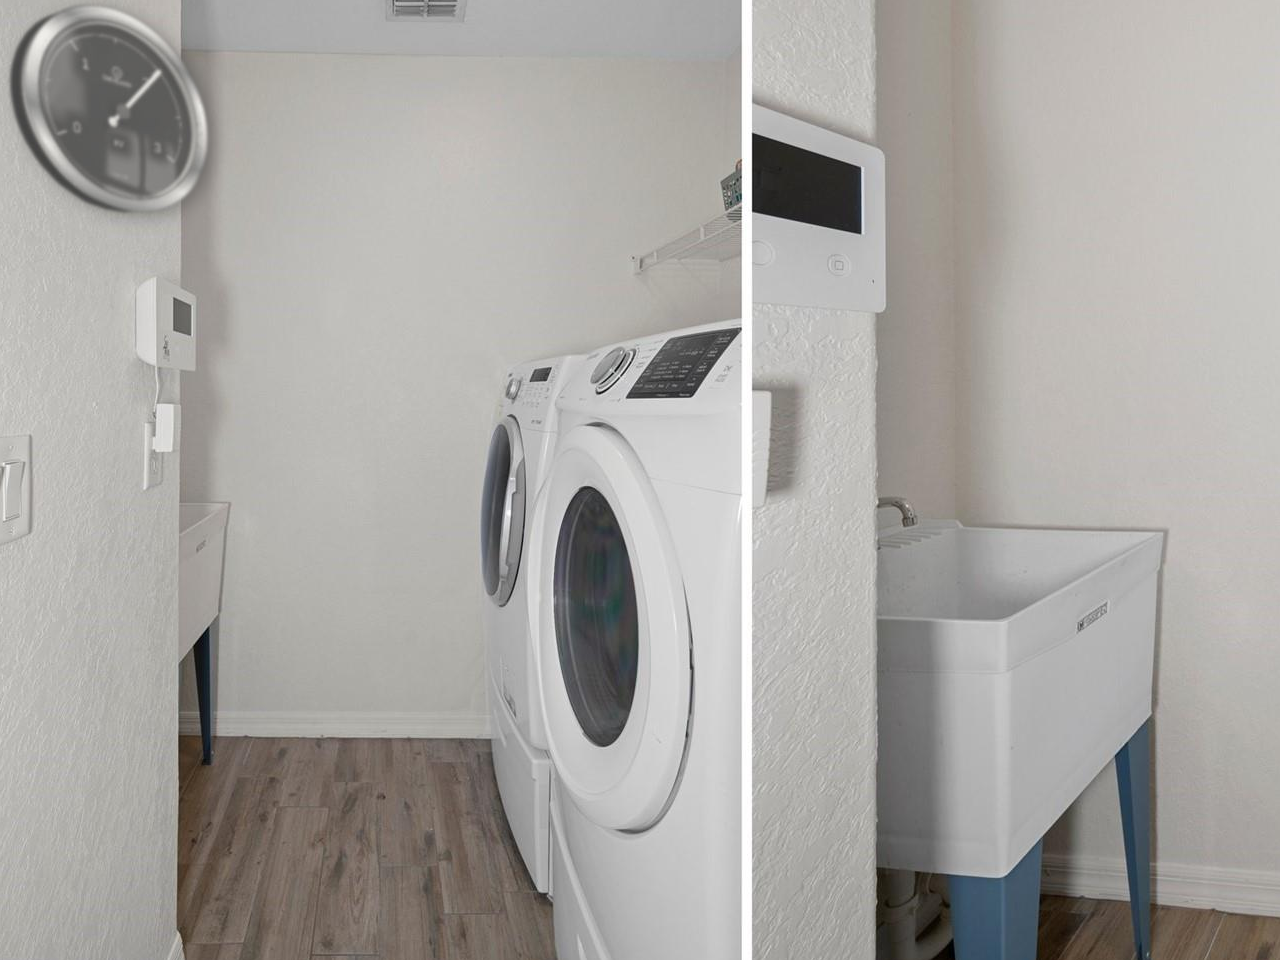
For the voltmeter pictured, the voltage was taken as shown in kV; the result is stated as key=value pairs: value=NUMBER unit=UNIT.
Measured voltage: value=2 unit=kV
